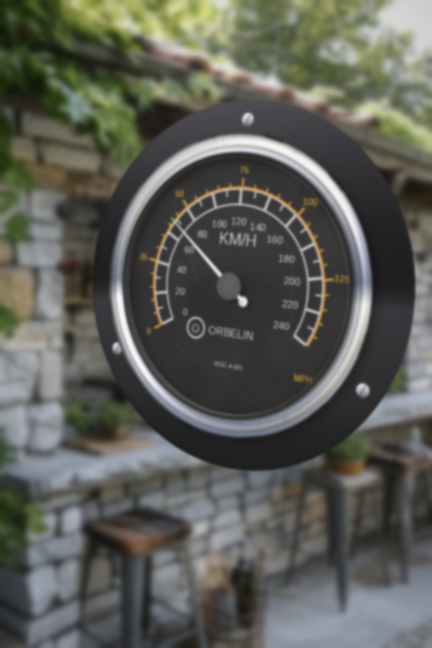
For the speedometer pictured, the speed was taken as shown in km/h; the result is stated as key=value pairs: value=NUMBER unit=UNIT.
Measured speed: value=70 unit=km/h
